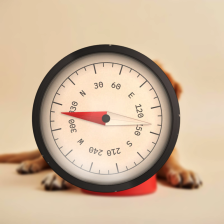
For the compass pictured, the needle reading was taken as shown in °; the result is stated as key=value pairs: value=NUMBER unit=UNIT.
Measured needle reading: value=320 unit=°
